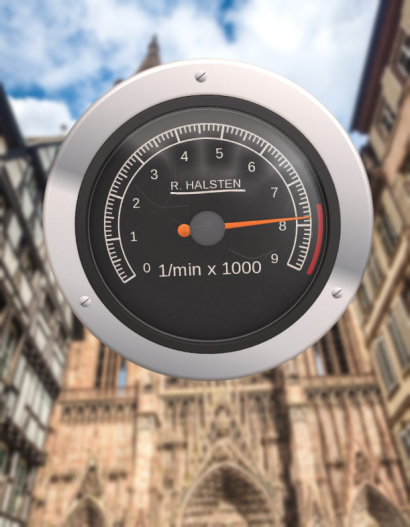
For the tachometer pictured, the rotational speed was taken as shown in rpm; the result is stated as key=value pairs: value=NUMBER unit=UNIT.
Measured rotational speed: value=7800 unit=rpm
